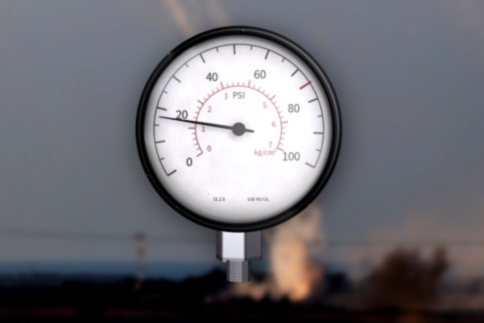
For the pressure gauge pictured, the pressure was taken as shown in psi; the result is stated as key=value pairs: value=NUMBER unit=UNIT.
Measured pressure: value=17.5 unit=psi
